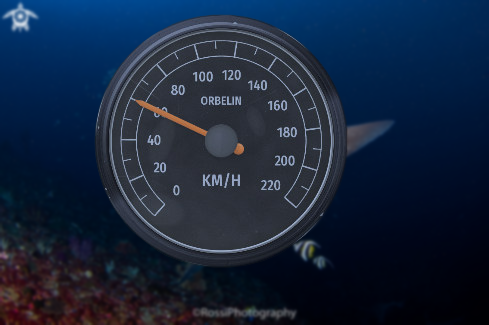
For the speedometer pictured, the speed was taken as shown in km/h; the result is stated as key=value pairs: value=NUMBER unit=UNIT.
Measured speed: value=60 unit=km/h
